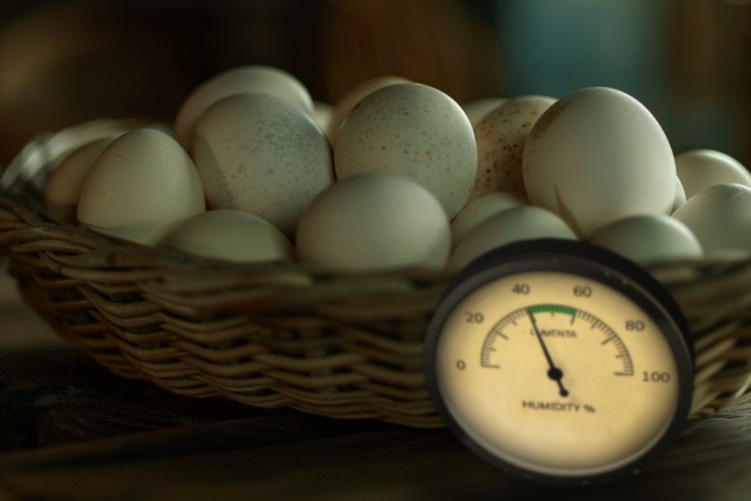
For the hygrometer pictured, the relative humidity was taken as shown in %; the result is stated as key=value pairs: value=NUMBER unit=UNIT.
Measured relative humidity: value=40 unit=%
